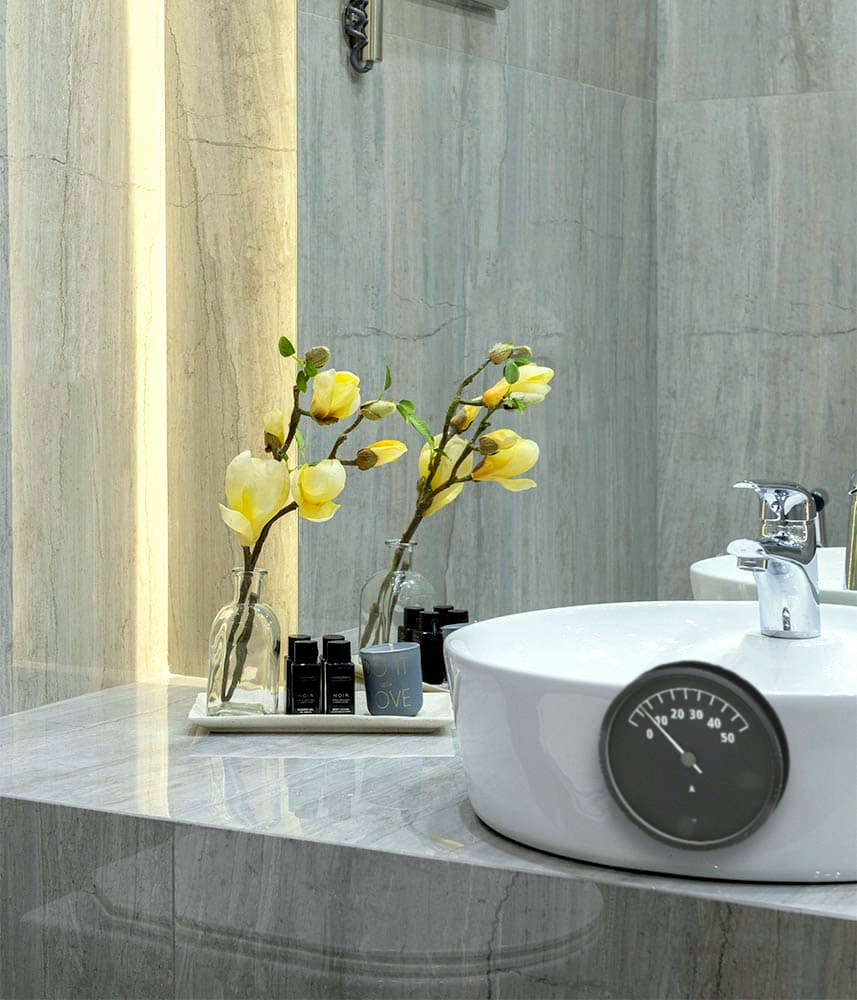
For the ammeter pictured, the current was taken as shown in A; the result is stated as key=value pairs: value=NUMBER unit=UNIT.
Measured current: value=7.5 unit=A
